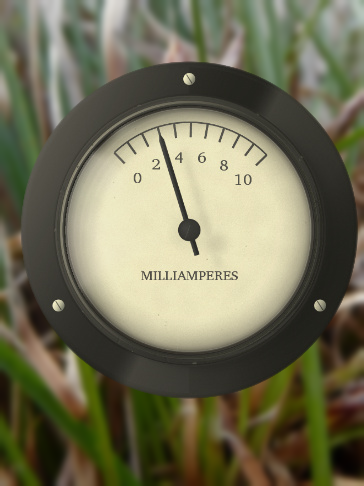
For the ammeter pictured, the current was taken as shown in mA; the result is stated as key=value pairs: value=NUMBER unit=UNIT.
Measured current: value=3 unit=mA
